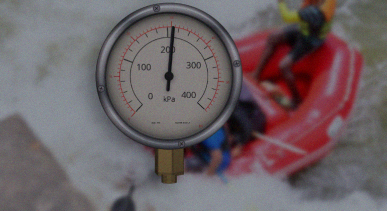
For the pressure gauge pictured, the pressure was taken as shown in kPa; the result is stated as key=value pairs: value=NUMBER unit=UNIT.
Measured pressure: value=210 unit=kPa
